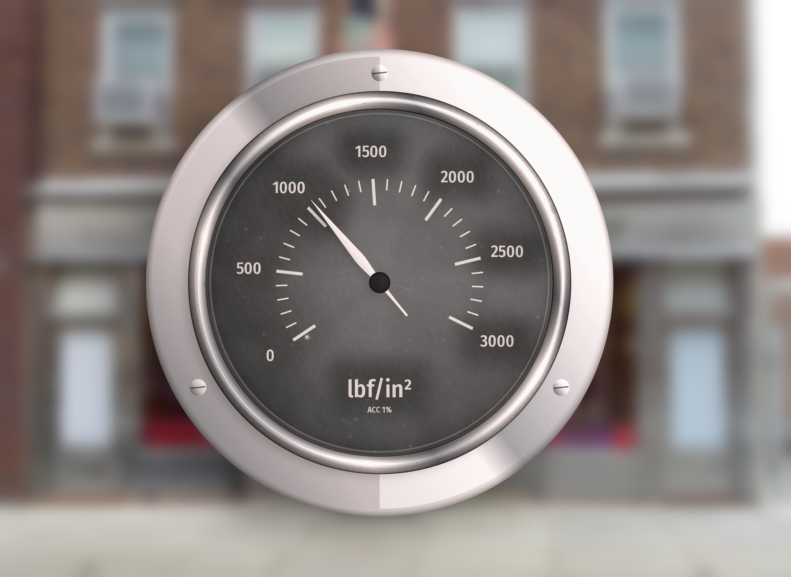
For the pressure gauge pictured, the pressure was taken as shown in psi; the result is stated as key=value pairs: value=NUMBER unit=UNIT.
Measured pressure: value=1050 unit=psi
